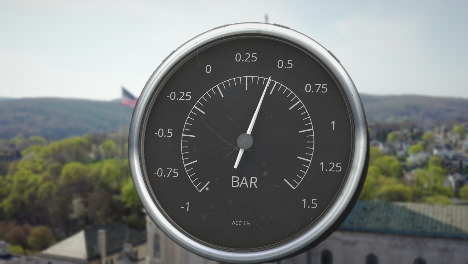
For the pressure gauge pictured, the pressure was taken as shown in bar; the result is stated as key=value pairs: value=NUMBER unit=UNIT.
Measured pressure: value=0.45 unit=bar
